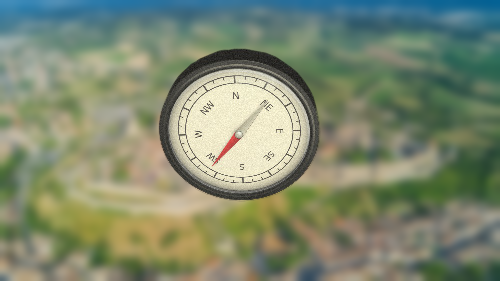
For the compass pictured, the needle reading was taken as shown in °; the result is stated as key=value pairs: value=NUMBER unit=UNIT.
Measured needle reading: value=220 unit=°
